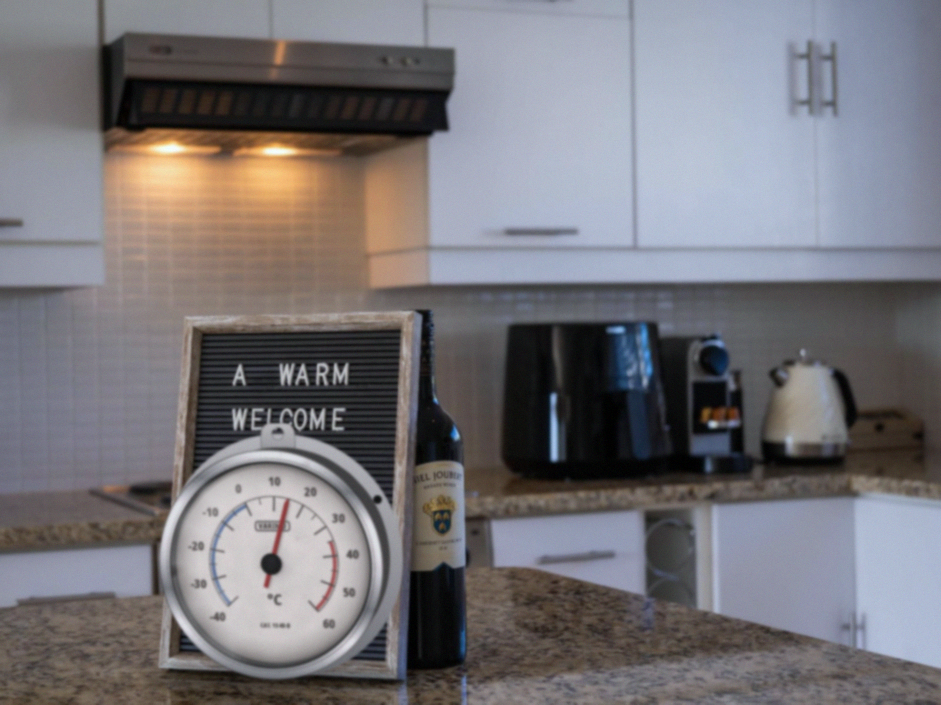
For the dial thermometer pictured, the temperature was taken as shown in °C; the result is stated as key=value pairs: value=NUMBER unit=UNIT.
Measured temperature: value=15 unit=°C
